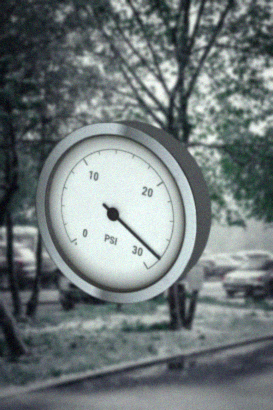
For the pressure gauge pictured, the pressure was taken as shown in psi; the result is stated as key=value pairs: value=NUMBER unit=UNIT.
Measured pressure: value=28 unit=psi
